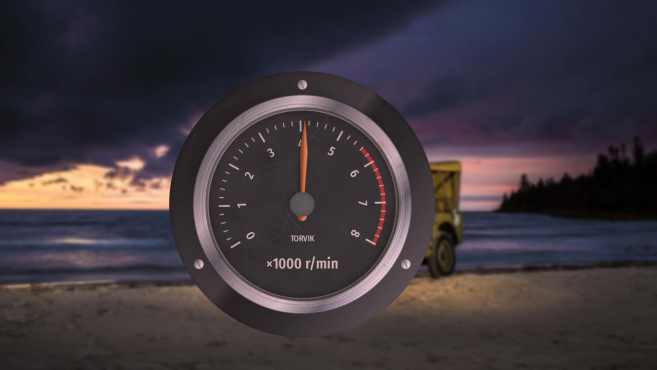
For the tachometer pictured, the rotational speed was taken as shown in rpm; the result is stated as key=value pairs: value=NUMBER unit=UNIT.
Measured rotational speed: value=4100 unit=rpm
